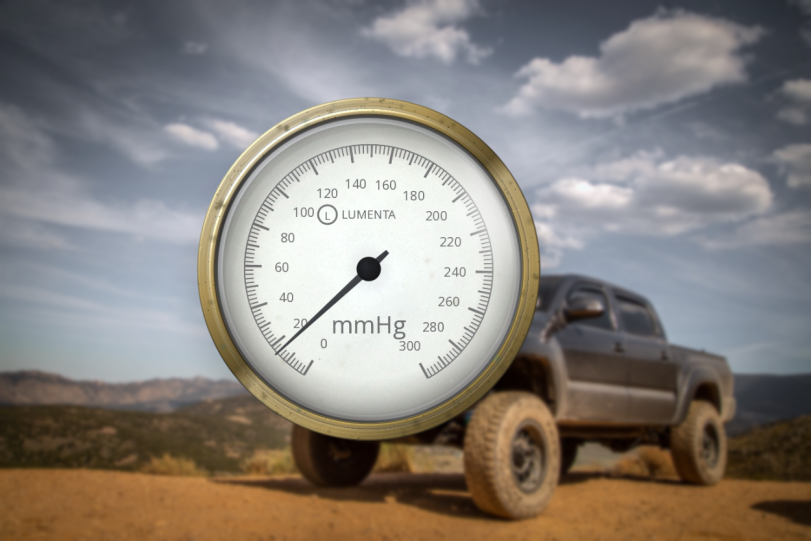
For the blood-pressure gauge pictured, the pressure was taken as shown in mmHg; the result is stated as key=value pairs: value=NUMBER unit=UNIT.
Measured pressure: value=16 unit=mmHg
